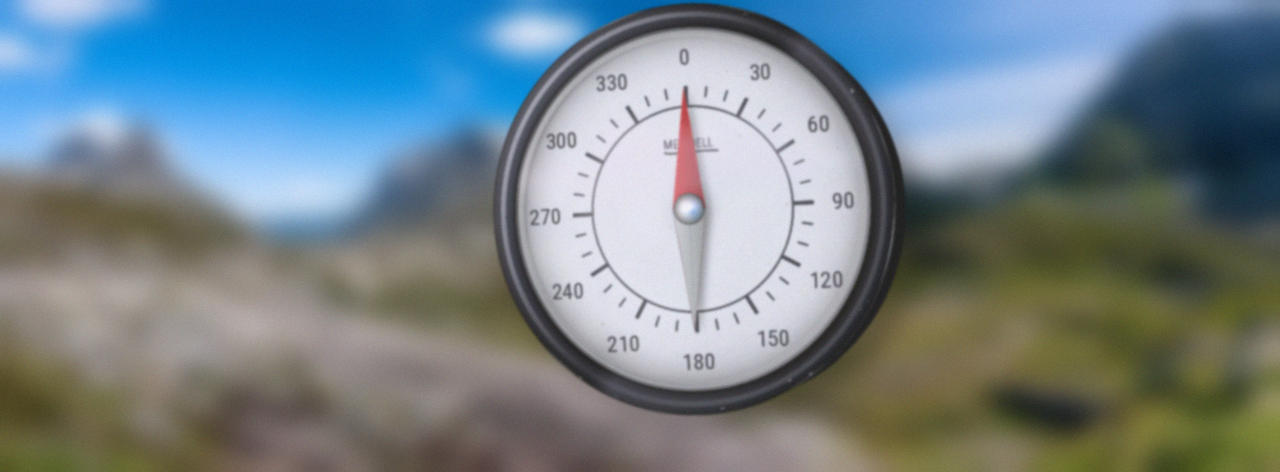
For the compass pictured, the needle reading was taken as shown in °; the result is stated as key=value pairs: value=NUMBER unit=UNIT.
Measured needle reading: value=0 unit=°
